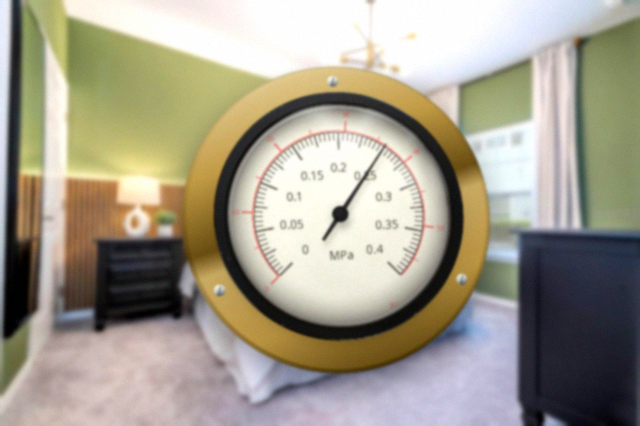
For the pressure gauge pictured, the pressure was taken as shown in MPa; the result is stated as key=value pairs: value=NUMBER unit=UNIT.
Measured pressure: value=0.25 unit=MPa
